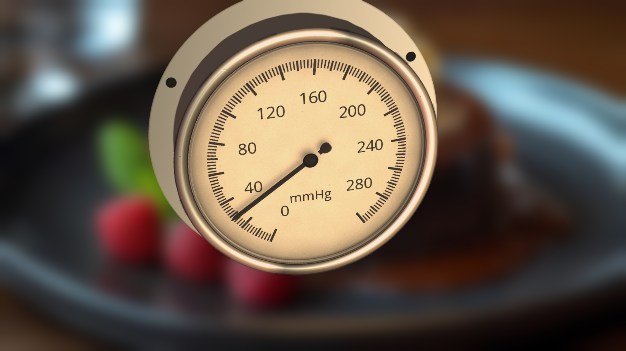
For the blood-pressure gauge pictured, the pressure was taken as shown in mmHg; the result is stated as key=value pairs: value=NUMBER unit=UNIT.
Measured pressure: value=30 unit=mmHg
